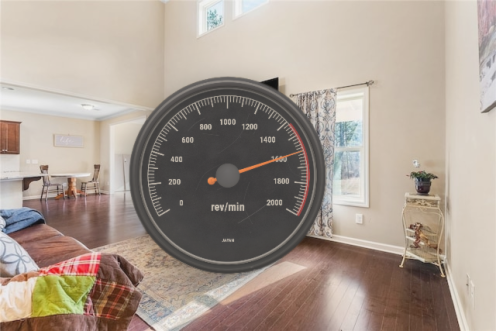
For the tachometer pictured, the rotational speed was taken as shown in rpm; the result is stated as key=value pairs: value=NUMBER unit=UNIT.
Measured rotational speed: value=1600 unit=rpm
